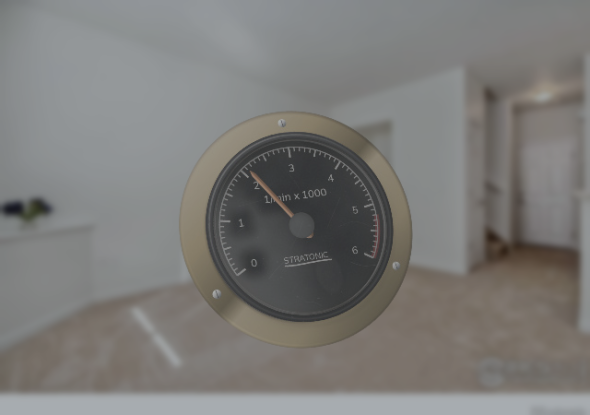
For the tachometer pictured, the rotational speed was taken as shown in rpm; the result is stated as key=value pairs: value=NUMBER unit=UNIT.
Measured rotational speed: value=2100 unit=rpm
